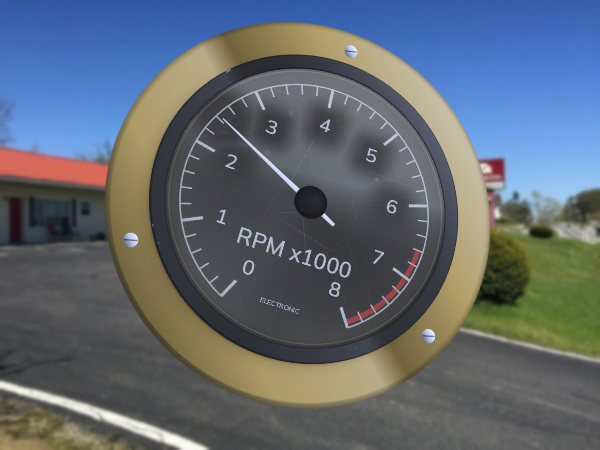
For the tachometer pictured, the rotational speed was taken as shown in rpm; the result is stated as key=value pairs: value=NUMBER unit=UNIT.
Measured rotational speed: value=2400 unit=rpm
